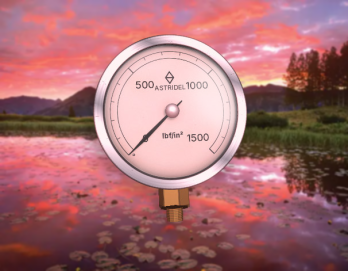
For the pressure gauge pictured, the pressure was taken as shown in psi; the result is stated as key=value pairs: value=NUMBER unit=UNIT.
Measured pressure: value=0 unit=psi
